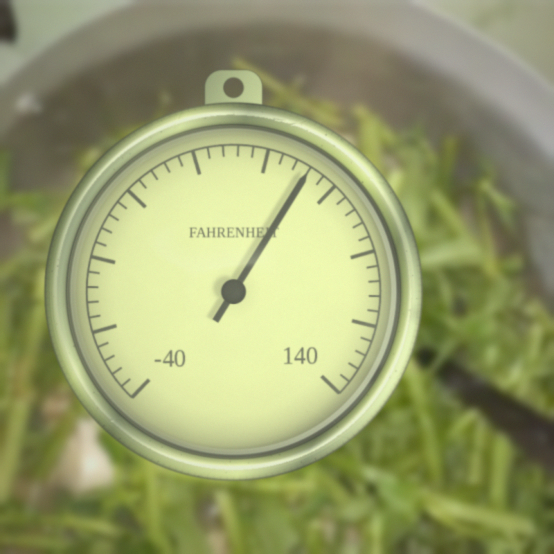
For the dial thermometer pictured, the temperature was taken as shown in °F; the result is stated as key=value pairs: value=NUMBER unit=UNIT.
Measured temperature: value=72 unit=°F
